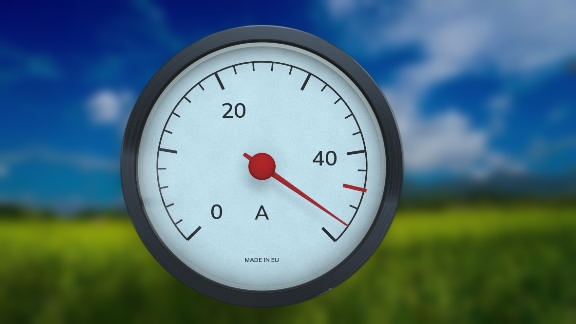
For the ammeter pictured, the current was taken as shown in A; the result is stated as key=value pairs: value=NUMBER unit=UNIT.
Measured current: value=48 unit=A
